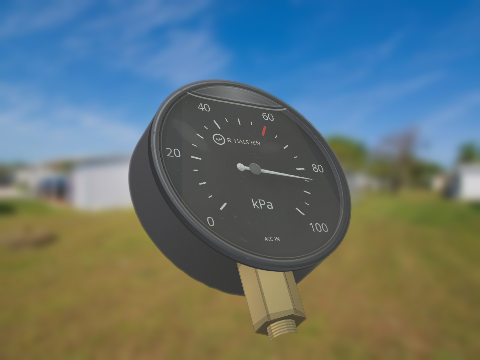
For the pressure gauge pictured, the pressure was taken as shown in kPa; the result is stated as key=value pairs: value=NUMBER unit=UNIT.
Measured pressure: value=85 unit=kPa
